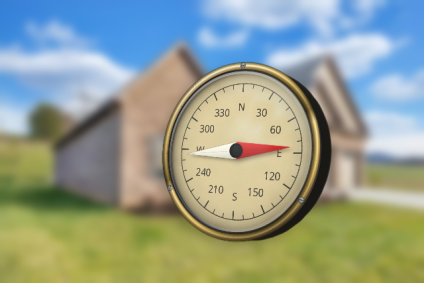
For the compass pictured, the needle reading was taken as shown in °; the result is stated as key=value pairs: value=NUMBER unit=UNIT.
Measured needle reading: value=85 unit=°
